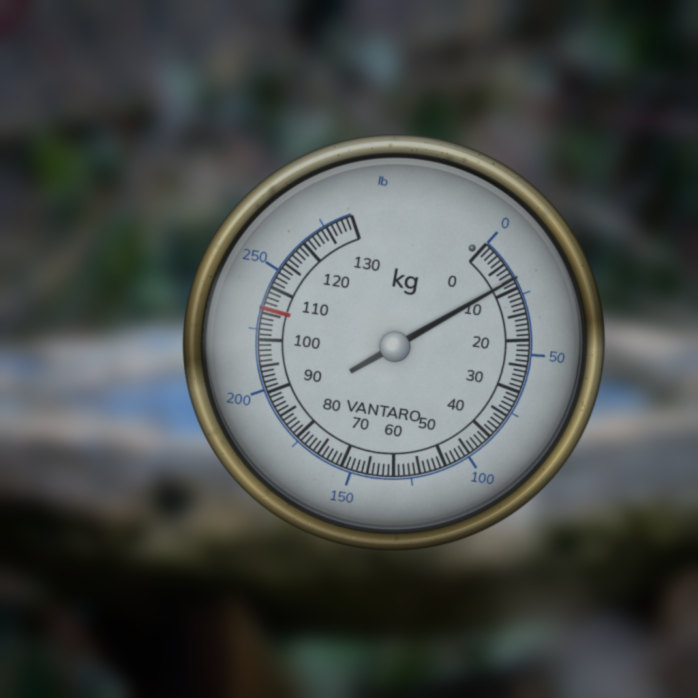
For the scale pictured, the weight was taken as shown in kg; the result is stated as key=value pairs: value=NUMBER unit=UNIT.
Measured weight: value=8 unit=kg
